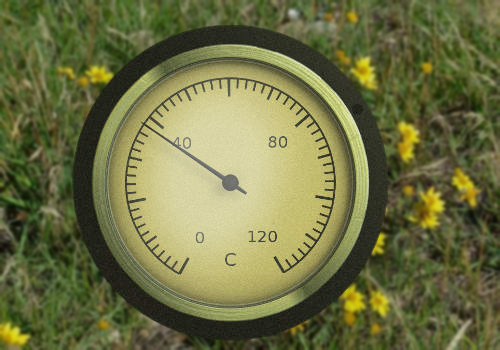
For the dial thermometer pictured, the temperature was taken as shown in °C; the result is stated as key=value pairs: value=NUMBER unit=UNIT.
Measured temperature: value=38 unit=°C
